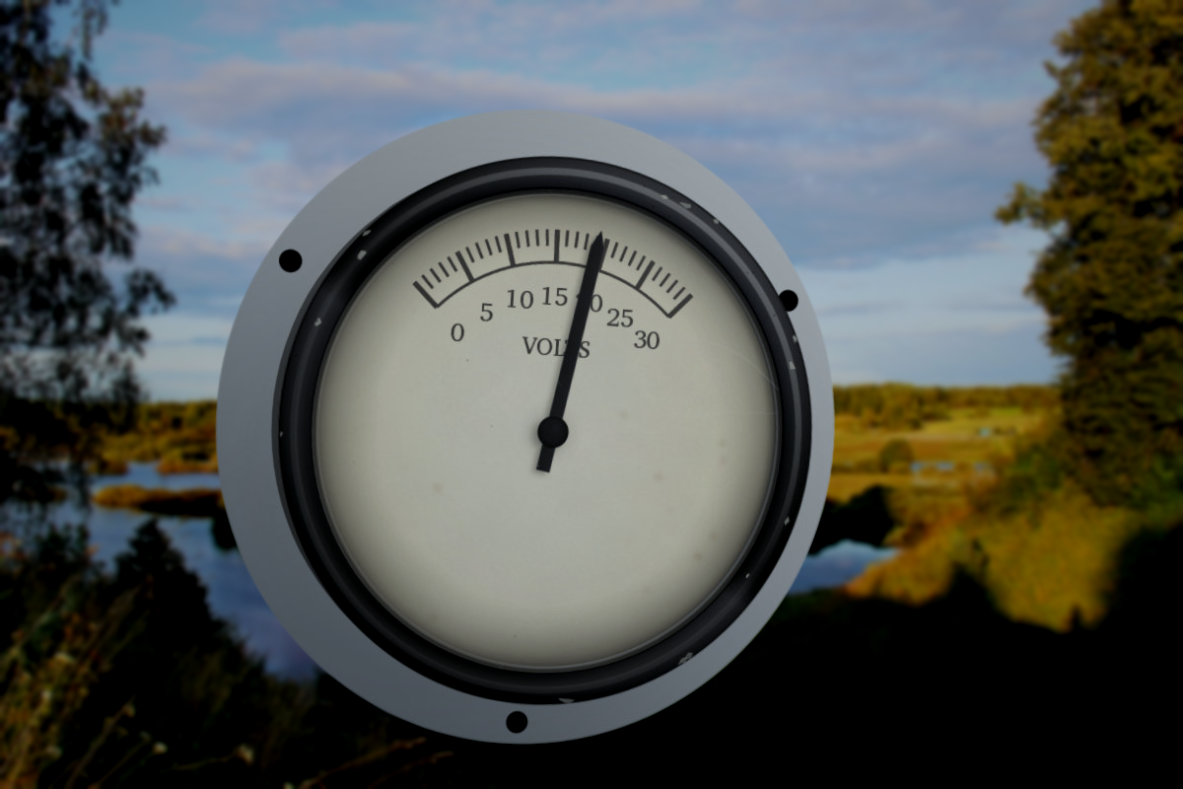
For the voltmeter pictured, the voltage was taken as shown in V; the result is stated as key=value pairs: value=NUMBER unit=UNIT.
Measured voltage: value=19 unit=V
